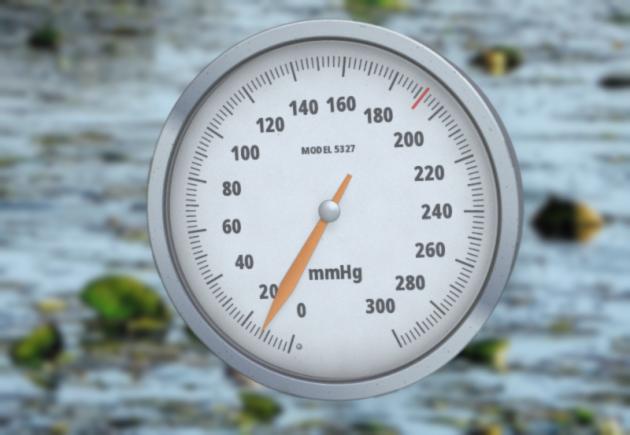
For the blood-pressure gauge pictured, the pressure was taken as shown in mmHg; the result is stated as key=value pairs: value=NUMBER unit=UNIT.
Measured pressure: value=12 unit=mmHg
